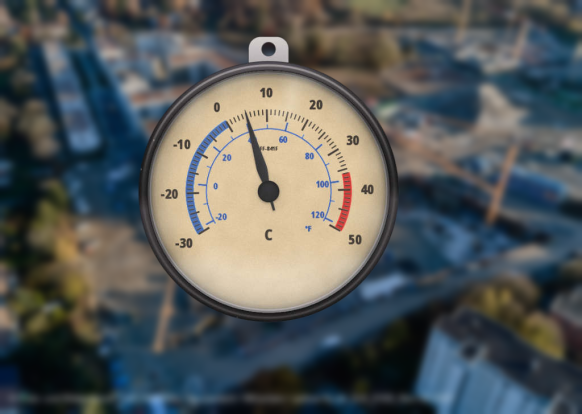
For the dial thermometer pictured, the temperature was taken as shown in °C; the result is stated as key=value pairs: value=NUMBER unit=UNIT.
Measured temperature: value=5 unit=°C
